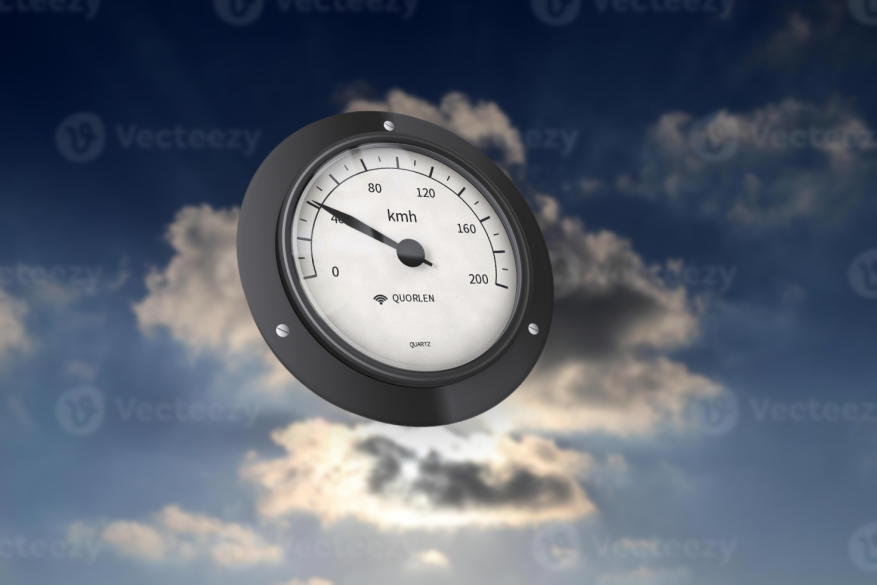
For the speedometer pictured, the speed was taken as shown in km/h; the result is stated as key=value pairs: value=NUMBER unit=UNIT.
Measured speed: value=40 unit=km/h
